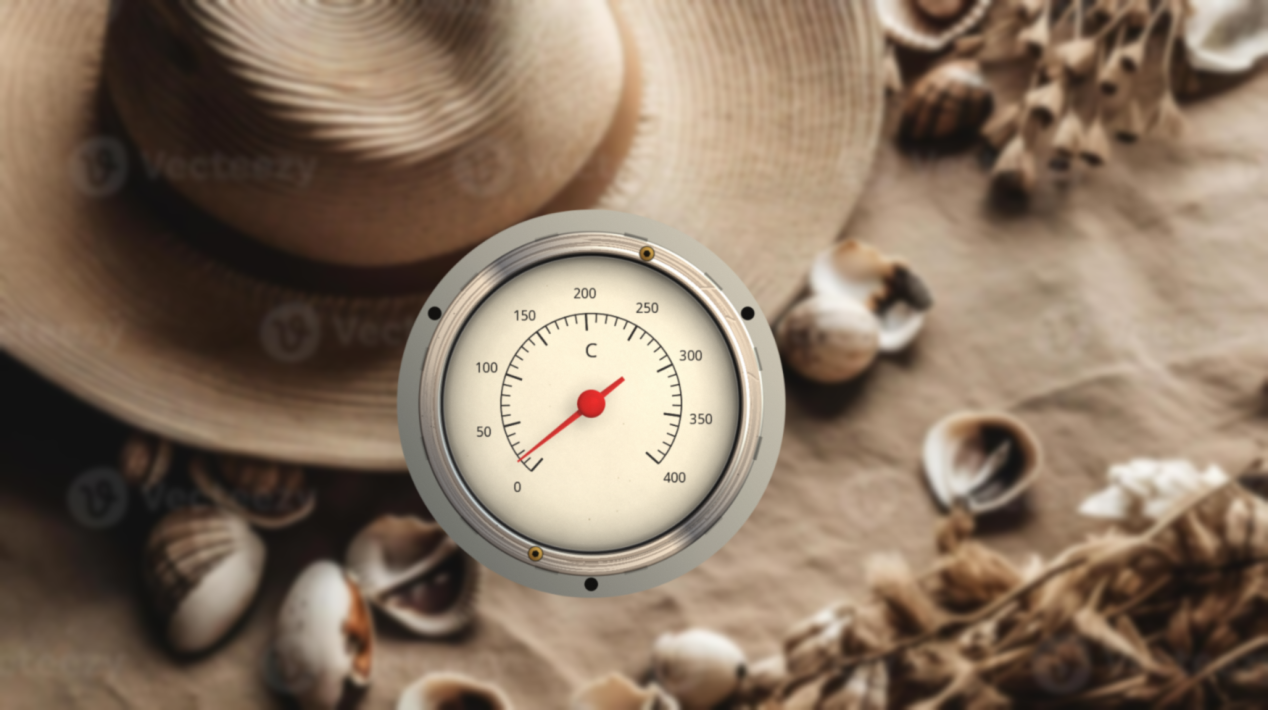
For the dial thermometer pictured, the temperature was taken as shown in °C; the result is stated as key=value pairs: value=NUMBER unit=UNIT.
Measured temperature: value=15 unit=°C
